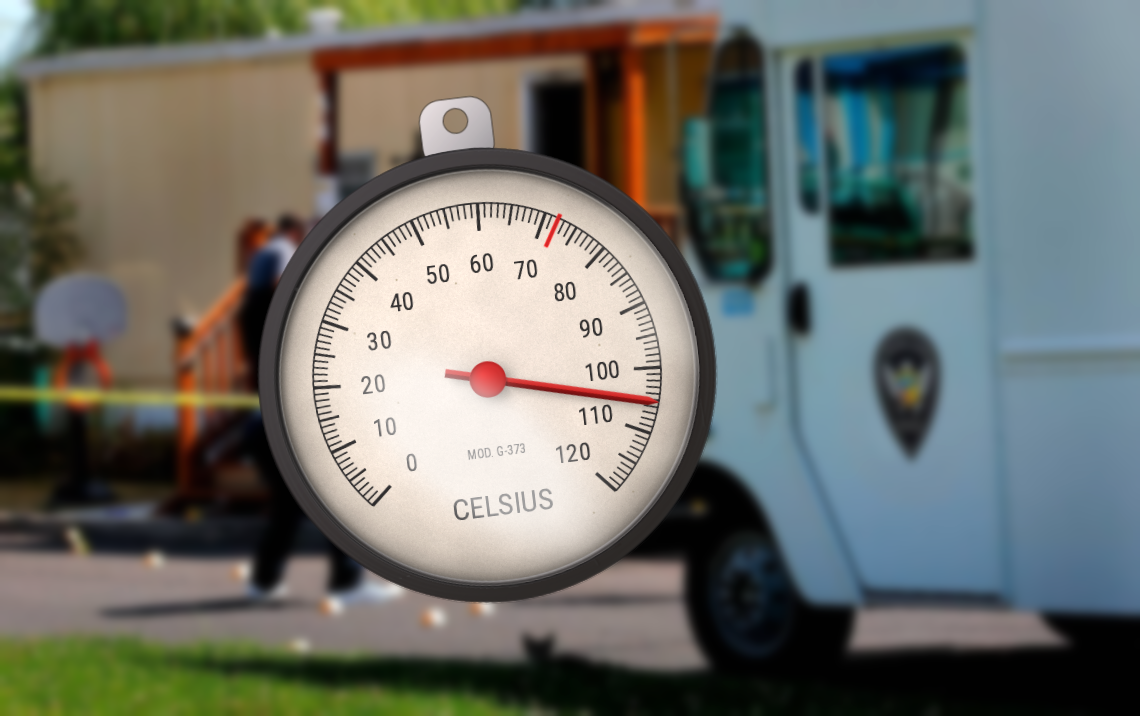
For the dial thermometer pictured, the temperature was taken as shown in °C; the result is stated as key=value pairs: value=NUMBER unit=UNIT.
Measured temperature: value=105 unit=°C
